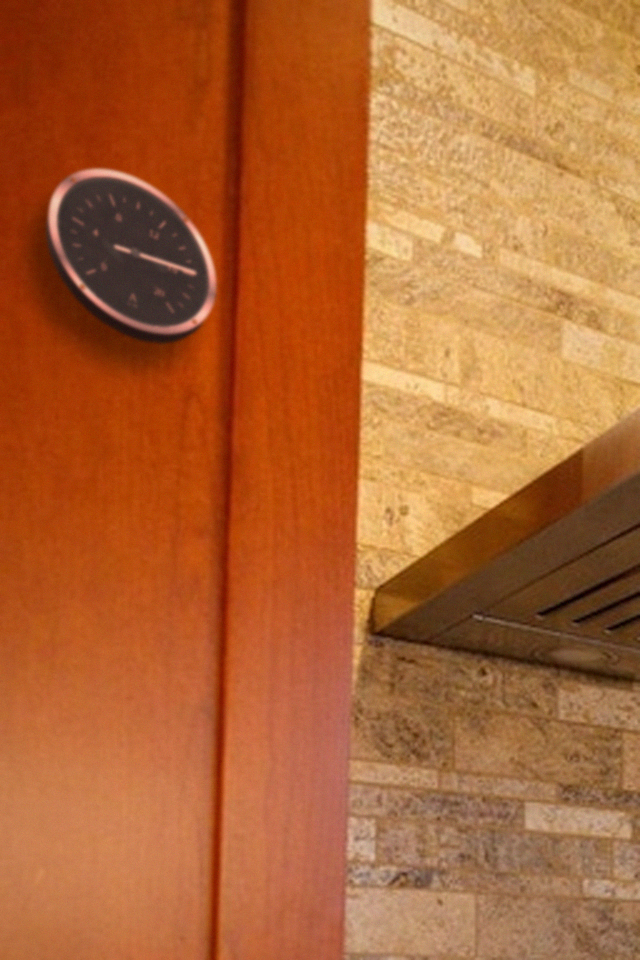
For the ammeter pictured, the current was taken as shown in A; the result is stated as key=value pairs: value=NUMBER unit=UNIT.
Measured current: value=16 unit=A
